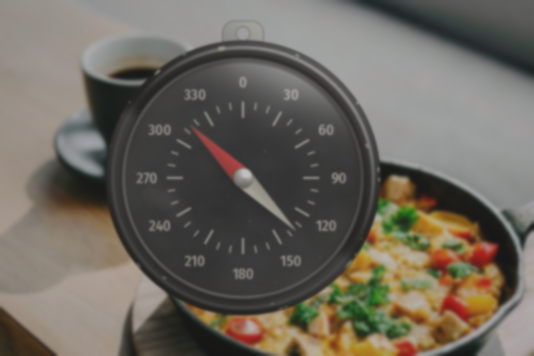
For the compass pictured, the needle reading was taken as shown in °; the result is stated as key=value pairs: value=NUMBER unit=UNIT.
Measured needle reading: value=315 unit=°
